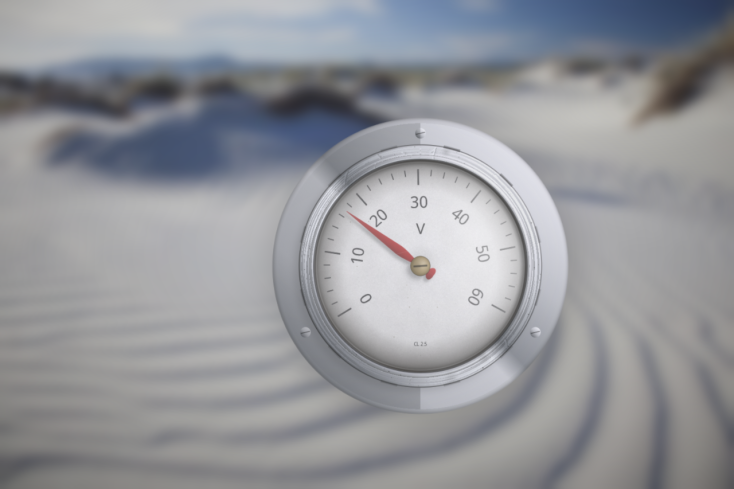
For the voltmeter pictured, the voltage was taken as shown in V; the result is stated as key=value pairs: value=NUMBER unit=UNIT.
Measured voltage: value=17 unit=V
